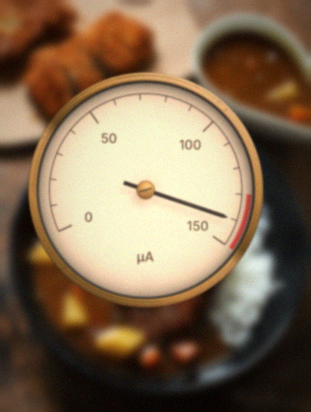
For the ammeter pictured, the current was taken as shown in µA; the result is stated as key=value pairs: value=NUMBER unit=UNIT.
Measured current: value=140 unit=µA
